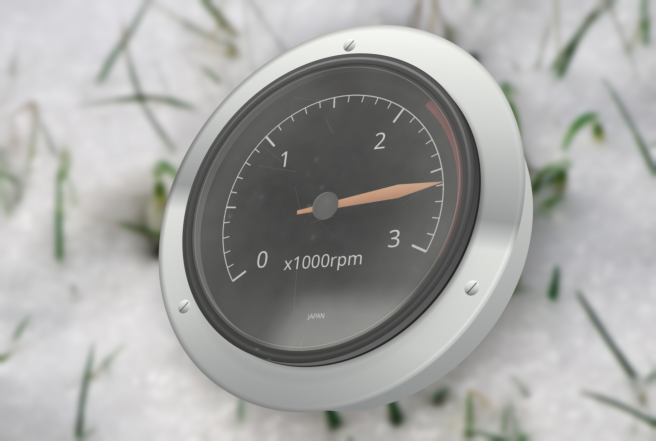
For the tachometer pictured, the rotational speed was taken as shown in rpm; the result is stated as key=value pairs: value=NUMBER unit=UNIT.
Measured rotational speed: value=2600 unit=rpm
